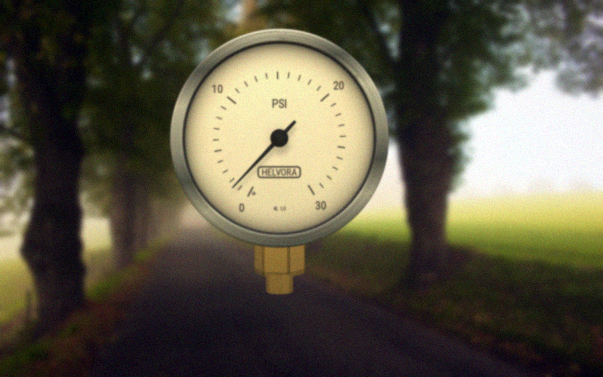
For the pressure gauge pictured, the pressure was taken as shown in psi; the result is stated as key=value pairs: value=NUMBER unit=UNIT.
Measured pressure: value=1.5 unit=psi
